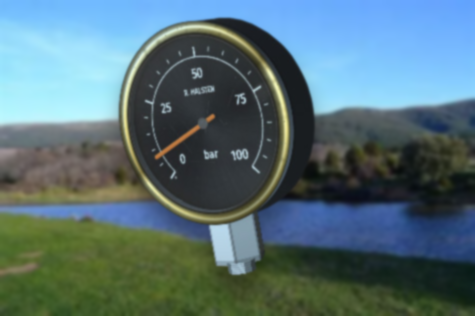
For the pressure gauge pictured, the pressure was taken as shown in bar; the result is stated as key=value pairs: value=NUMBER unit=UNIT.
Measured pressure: value=7.5 unit=bar
